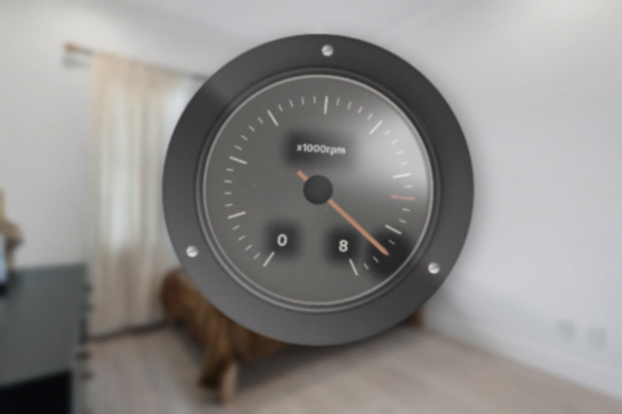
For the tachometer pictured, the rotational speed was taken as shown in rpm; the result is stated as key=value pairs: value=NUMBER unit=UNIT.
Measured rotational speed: value=7400 unit=rpm
